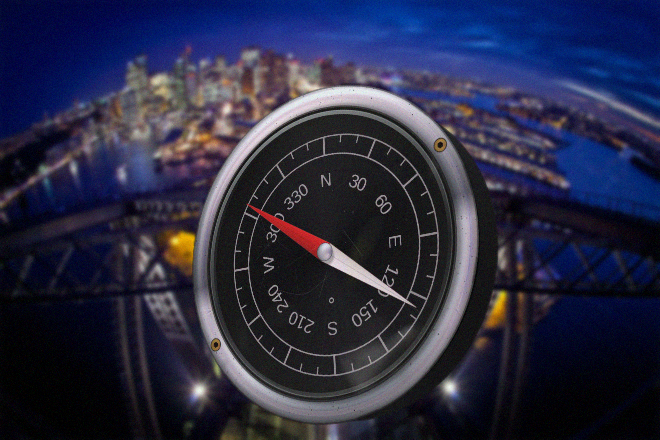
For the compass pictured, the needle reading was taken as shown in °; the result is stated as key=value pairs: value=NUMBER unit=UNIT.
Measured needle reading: value=305 unit=°
